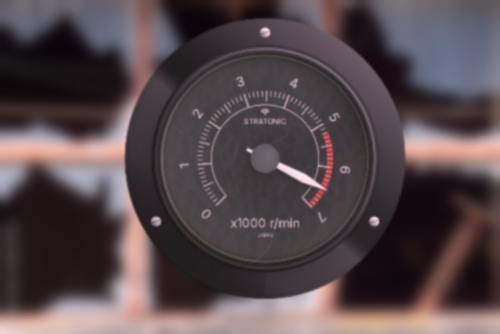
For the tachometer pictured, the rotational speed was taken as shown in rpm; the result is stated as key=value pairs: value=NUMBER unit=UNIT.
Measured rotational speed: value=6500 unit=rpm
